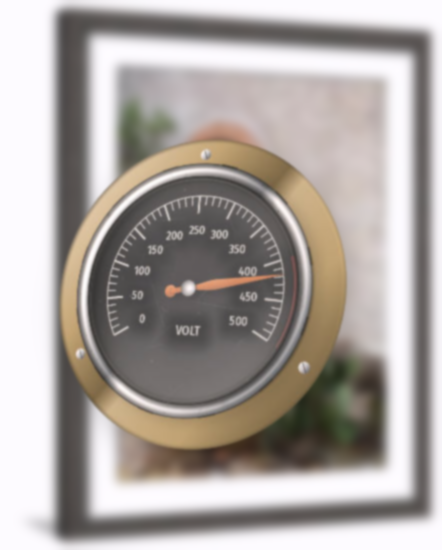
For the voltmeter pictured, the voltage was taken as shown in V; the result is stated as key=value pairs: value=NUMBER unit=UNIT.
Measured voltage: value=420 unit=V
